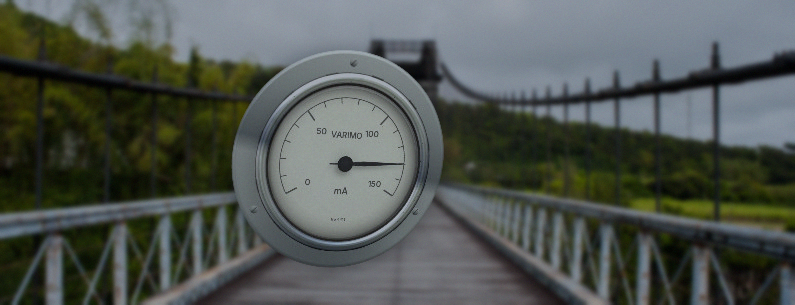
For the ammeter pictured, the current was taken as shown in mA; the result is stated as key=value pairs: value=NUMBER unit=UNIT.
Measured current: value=130 unit=mA
